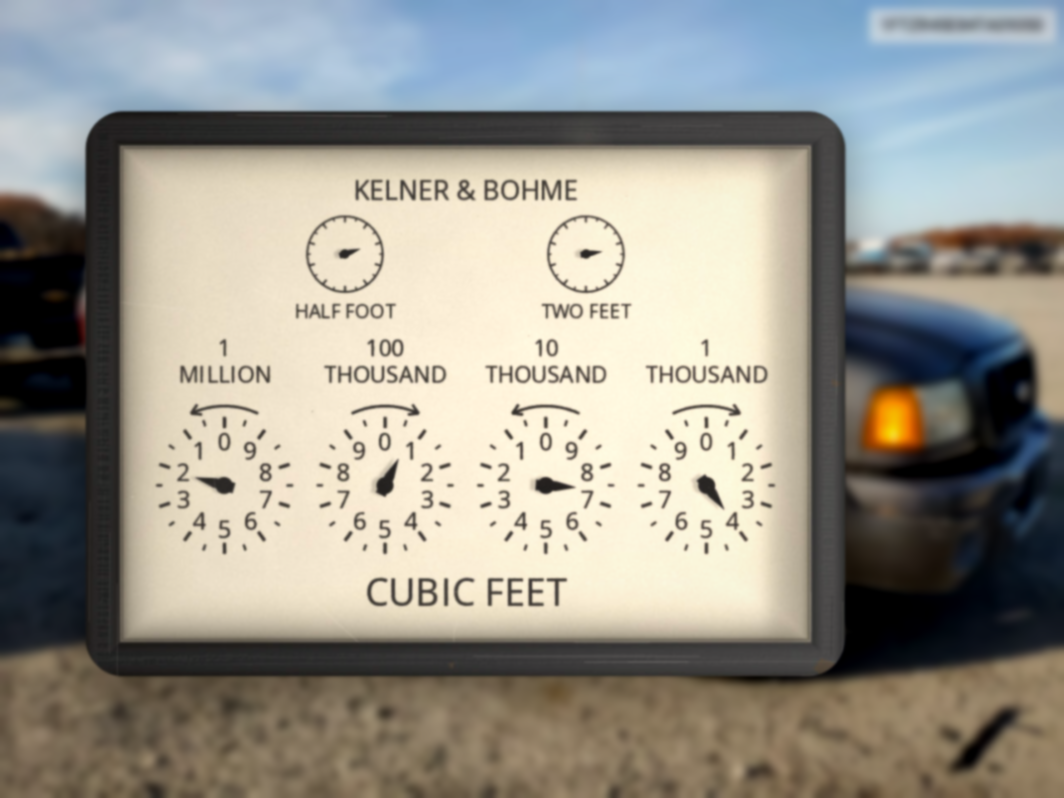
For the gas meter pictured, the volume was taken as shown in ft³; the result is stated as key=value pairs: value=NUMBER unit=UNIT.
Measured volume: value=207400 unit=ft³
